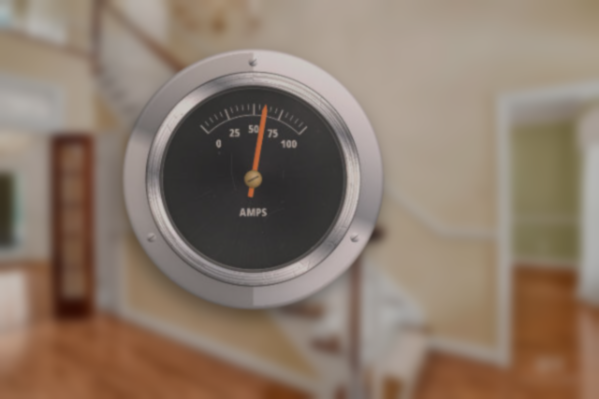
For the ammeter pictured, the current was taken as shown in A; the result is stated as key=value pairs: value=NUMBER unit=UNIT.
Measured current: value=60 unit=A
